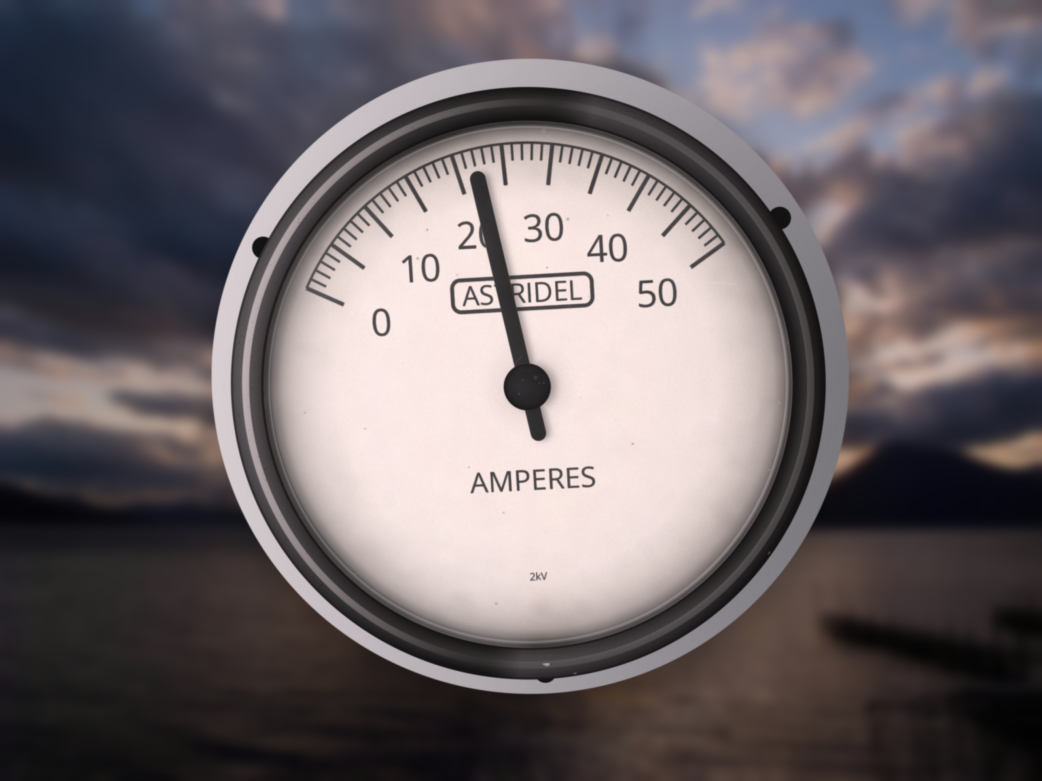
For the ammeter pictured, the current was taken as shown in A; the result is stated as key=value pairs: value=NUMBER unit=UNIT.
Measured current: value=22 unit=A
